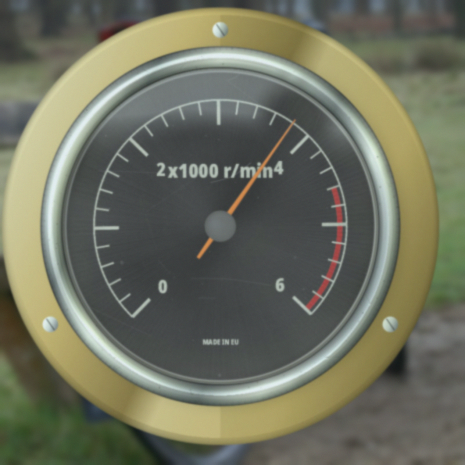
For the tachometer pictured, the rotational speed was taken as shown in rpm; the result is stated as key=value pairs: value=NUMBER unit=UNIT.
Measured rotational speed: value=3800 unit=rpm
